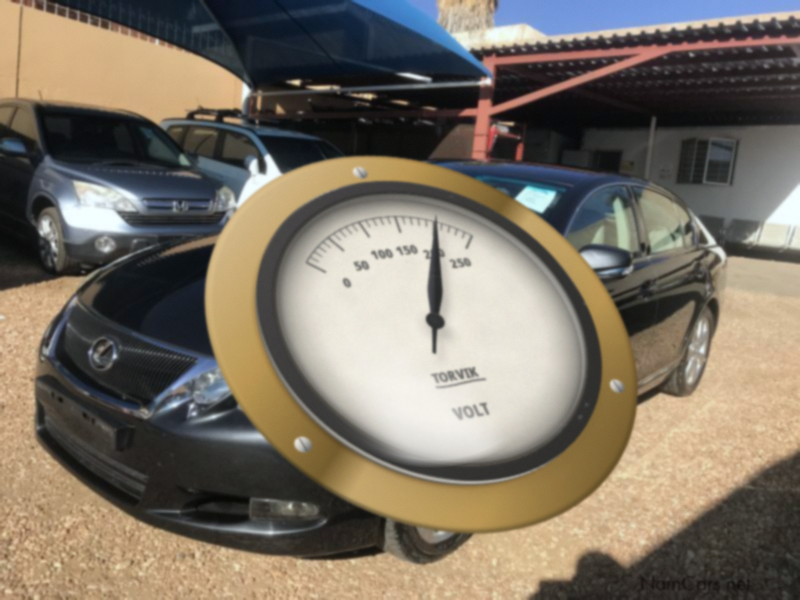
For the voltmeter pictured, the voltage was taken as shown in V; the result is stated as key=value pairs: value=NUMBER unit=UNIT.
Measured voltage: value=200 unit=V
